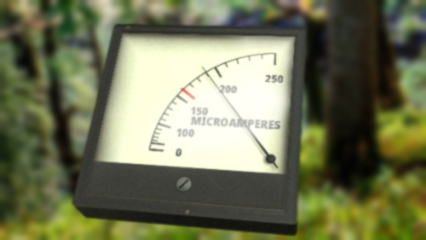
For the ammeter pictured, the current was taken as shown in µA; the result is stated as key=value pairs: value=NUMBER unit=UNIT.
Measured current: value=190 unit=µA
